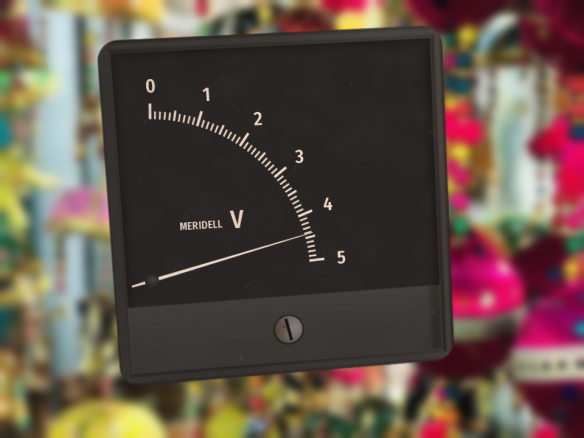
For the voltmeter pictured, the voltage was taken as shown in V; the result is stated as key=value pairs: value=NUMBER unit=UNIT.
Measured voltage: value=4.4 unit=V
